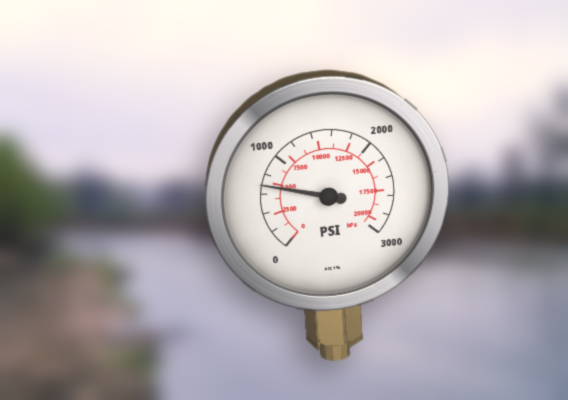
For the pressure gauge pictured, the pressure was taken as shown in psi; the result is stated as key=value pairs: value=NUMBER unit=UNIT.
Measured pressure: value=700 unit=psi
